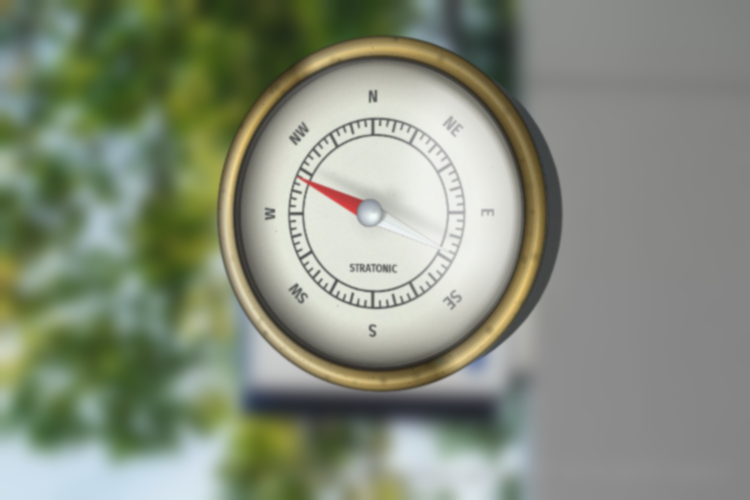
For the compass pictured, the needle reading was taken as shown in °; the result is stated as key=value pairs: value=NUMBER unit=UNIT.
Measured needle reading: value=295 unit=°
